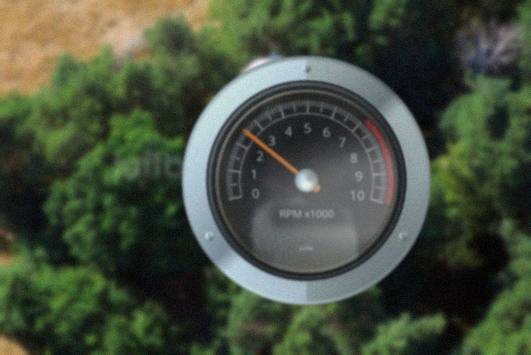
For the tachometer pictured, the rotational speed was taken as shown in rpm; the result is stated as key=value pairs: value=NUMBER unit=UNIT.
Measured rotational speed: value=2500 unit=rpm
